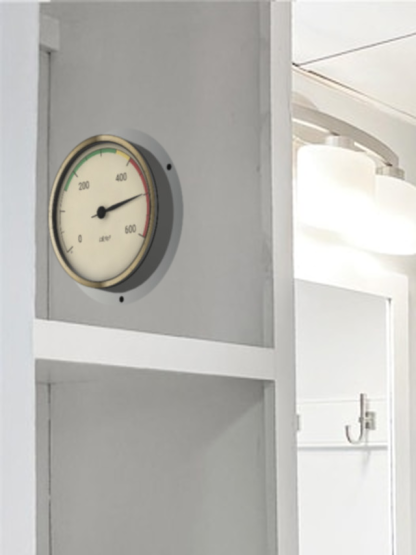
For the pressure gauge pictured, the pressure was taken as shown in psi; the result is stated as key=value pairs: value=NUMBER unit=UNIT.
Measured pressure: value=500 unit=psi
